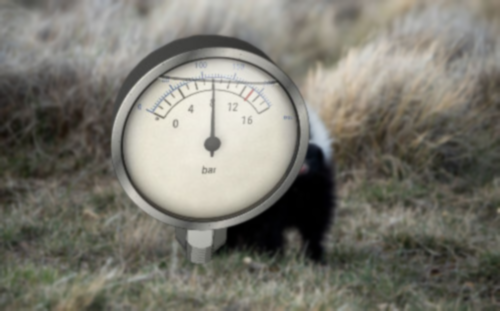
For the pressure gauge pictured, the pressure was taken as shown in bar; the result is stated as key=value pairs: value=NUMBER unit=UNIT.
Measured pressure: value=8 unit=bar
